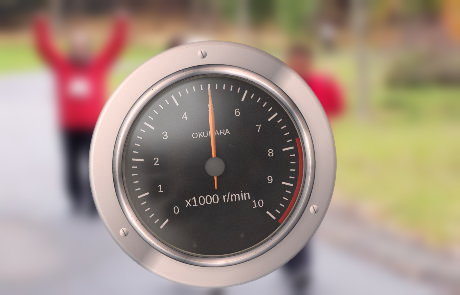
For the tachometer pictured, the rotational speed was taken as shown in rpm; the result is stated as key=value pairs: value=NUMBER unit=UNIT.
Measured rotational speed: value=5000 unit=rpm
